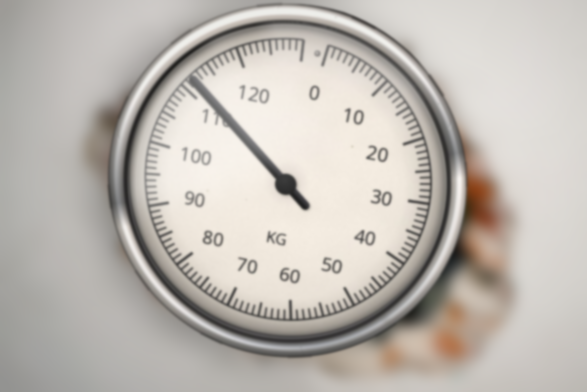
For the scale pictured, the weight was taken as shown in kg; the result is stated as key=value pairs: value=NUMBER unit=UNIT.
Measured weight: value=112 unit=kg
